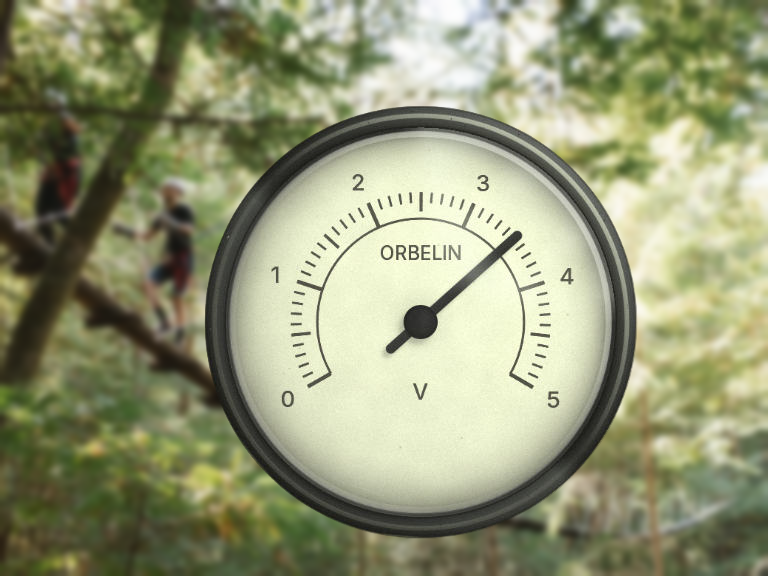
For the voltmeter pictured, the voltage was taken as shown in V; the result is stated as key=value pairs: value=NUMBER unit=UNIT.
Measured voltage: value=3.5 unit=V
